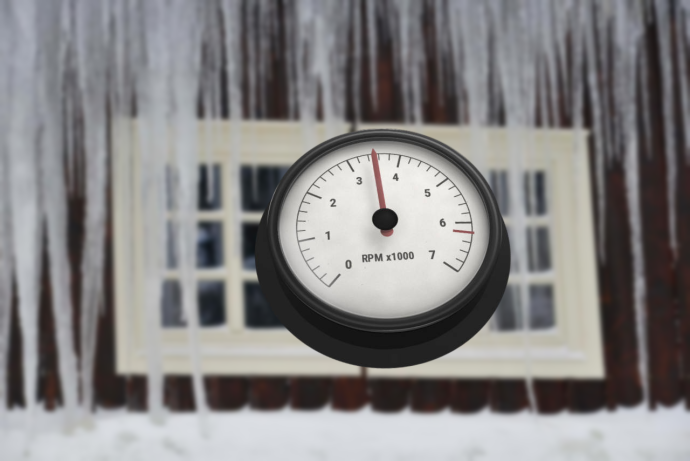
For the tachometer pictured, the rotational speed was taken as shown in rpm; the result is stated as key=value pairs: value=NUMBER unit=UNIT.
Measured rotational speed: value=3500 unit=rpm
